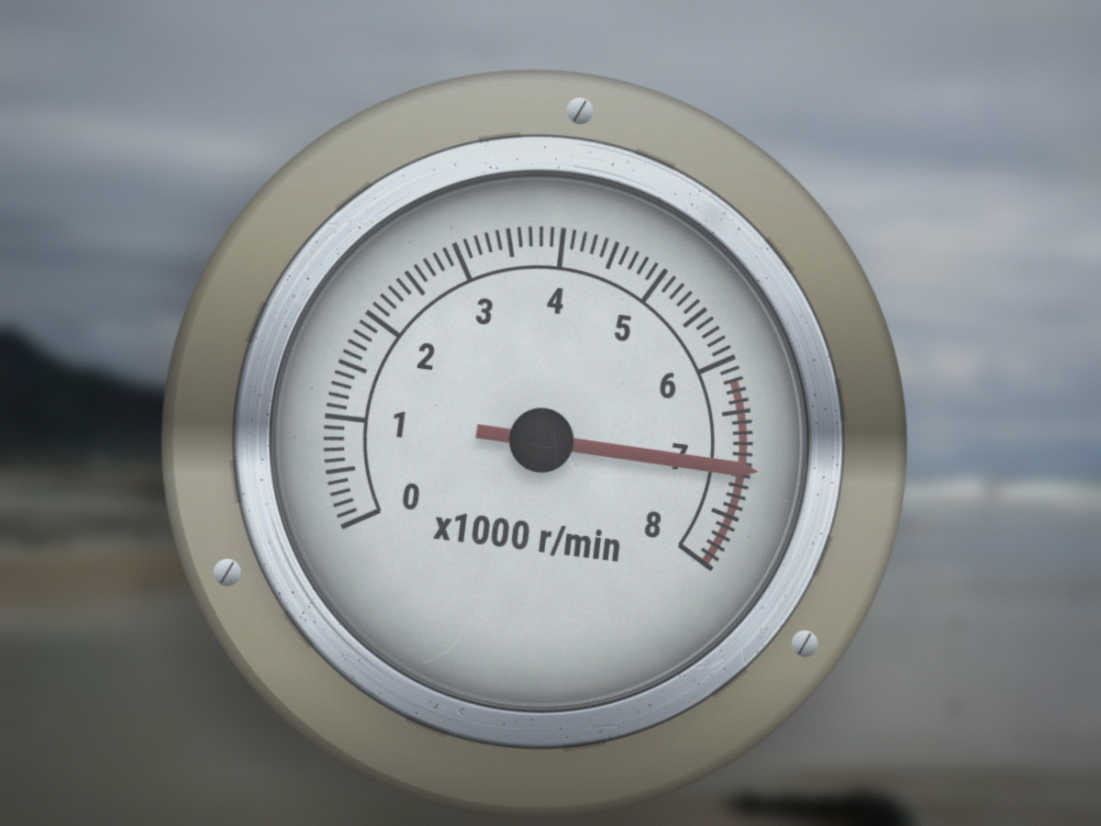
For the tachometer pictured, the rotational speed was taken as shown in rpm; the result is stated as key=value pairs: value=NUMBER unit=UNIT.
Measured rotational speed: value=7050 unit=rpm
